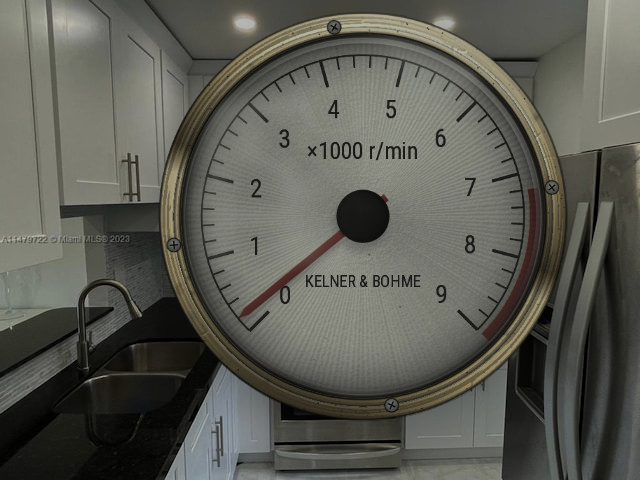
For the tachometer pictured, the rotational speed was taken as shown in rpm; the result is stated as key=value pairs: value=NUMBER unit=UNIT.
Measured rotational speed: value=200 unit=rpm
